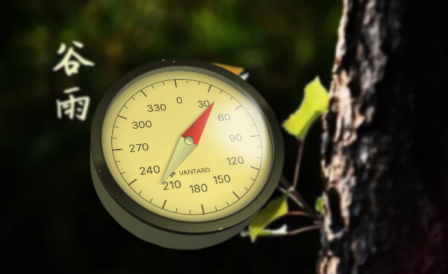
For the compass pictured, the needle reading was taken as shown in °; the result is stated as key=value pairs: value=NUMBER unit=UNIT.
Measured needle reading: value=40 unit=°
